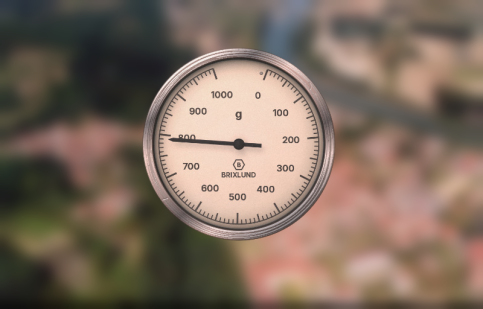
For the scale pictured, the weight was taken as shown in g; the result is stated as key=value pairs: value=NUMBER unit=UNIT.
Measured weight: value=790 unit=g
